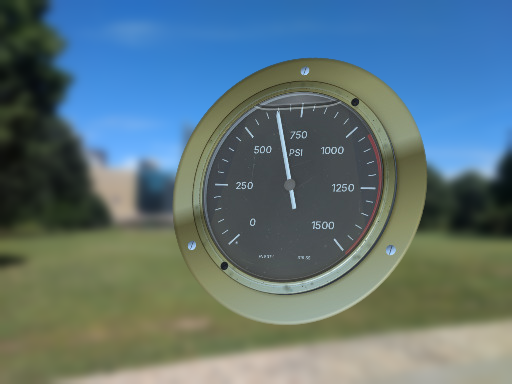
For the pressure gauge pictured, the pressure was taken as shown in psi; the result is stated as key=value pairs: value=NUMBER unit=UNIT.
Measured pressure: value=650 unit=psi
